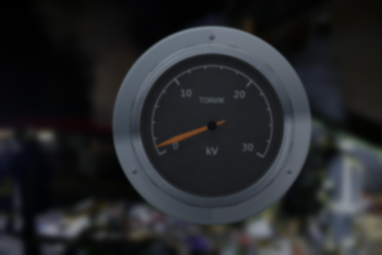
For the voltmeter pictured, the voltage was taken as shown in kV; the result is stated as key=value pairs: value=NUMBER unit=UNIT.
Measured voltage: value=1 unit=kV
